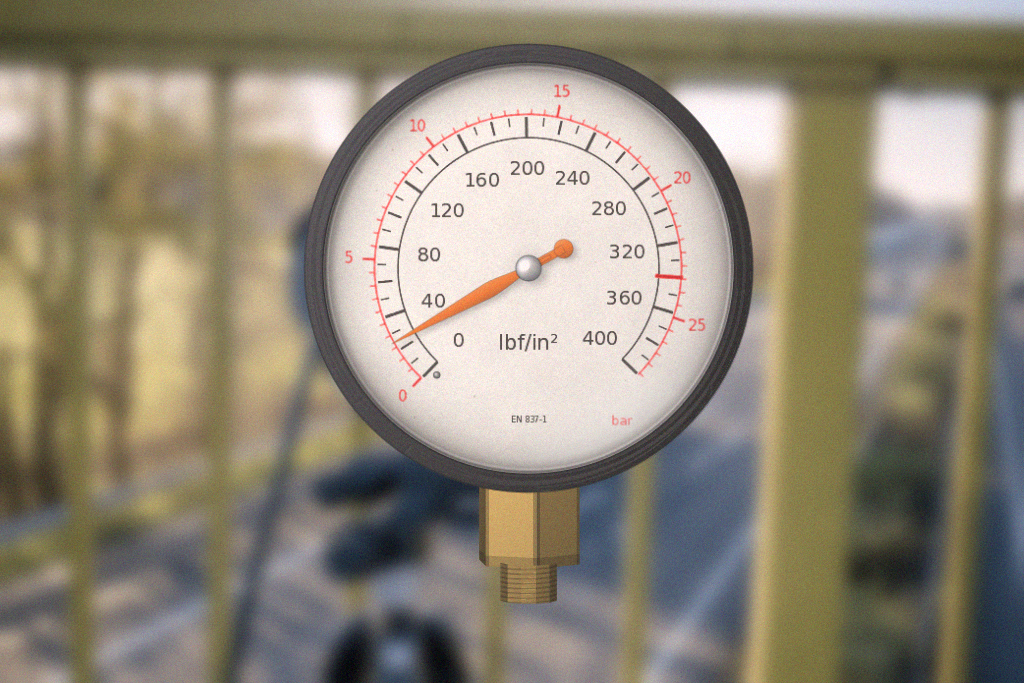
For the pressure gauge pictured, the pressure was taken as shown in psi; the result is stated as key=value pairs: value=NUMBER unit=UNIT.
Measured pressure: value=25 unit=psi
